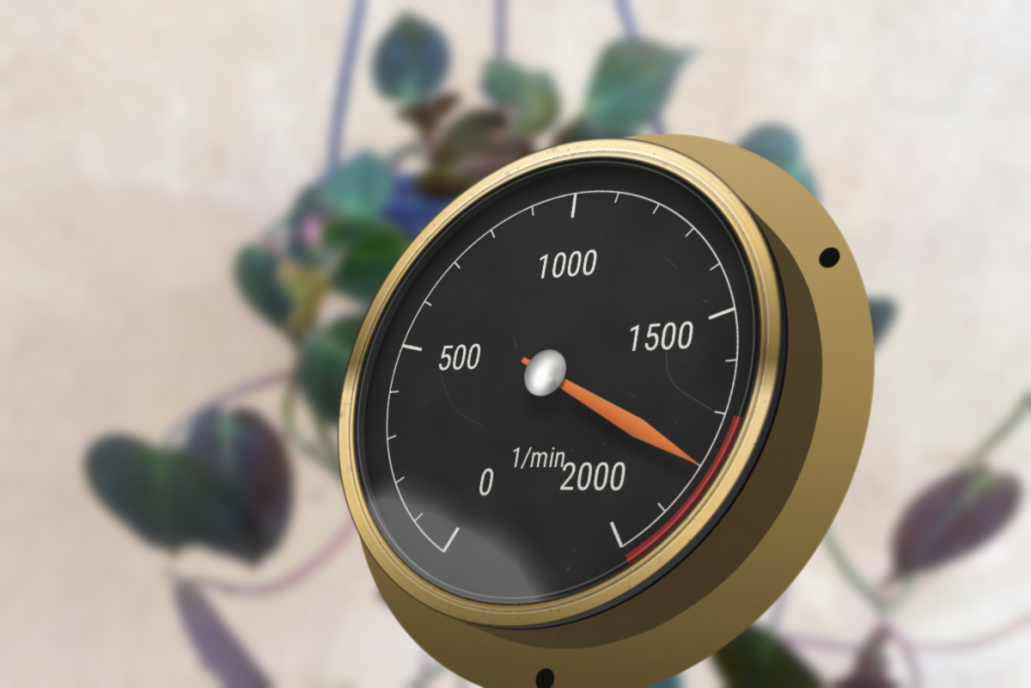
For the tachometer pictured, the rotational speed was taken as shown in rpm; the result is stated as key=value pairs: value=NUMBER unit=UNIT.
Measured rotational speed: value=1800 unit=rpm
